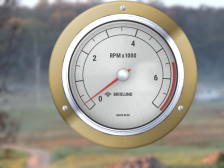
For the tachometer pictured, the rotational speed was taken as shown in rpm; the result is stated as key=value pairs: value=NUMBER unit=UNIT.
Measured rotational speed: value=250 unit=rpm
